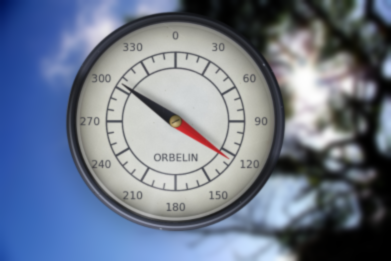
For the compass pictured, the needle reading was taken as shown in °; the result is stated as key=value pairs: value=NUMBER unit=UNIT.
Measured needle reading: value=125 unit=°
